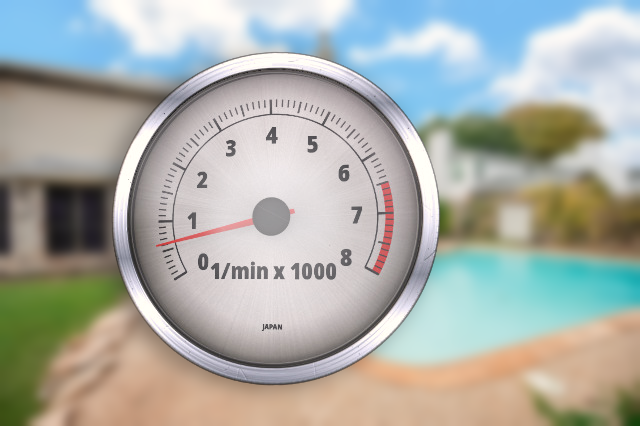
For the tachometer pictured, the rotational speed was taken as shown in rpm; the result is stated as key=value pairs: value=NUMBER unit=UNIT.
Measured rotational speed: value=600 unit=rpm
